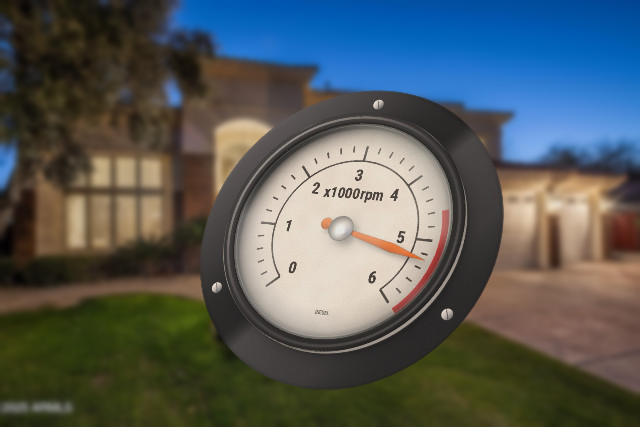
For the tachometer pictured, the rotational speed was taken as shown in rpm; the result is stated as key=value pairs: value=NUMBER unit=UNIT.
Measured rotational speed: value=5300 unit=rpm
